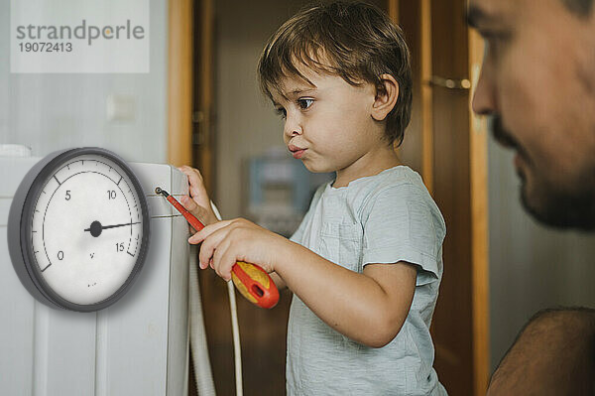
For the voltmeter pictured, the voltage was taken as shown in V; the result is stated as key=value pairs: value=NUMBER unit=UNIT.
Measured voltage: value=13 unit=V
